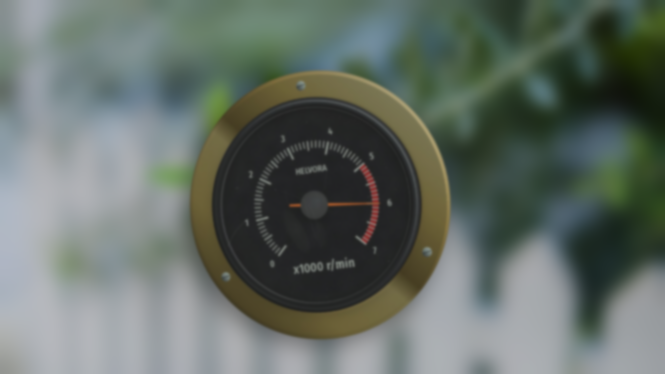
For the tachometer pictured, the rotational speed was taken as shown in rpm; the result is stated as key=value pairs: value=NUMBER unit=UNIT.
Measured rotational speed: value=6000 unit=rpm
